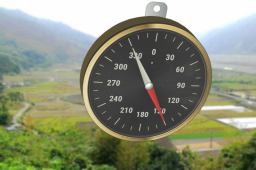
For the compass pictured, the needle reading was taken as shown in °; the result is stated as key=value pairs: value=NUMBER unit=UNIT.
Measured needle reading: value=150 unit=°
